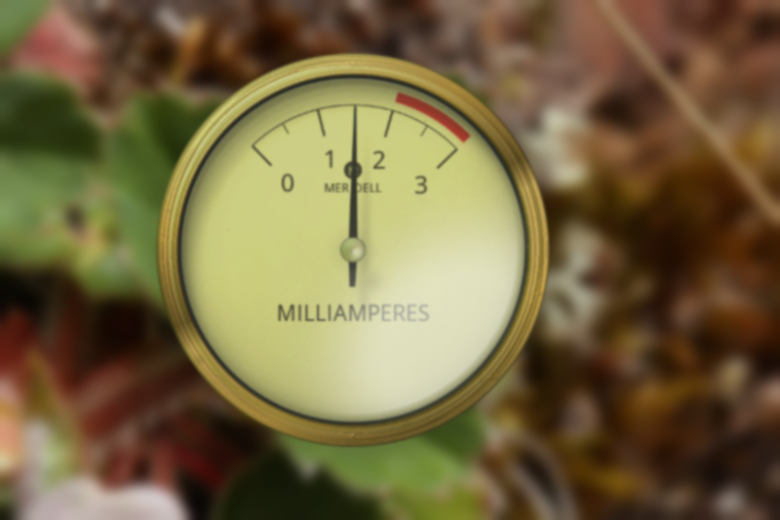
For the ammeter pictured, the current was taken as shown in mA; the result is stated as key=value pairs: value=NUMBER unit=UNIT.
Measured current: value=1.5 unit=mA
